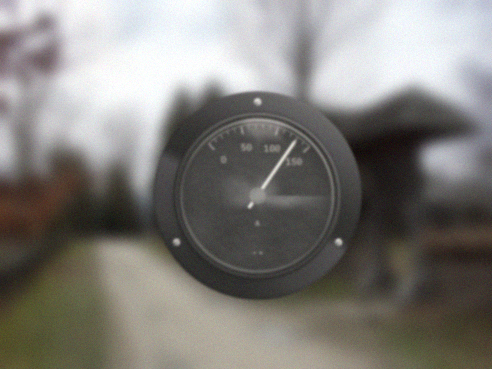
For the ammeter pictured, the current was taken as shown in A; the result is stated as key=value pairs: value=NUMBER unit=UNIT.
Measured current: value=130 unit=A
